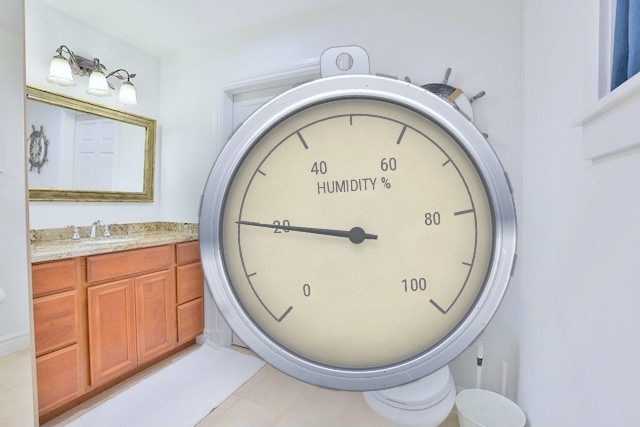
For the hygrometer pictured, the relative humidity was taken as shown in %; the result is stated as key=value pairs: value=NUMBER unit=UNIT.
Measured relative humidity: value=20 unit=%
